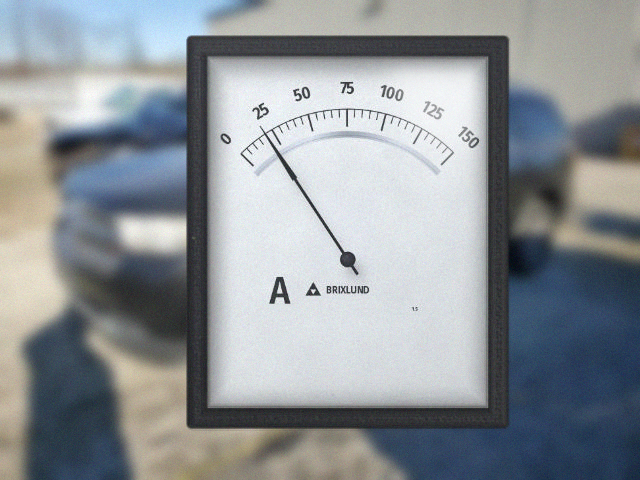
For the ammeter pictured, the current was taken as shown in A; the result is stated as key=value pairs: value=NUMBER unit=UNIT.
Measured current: value=20 unit=A
